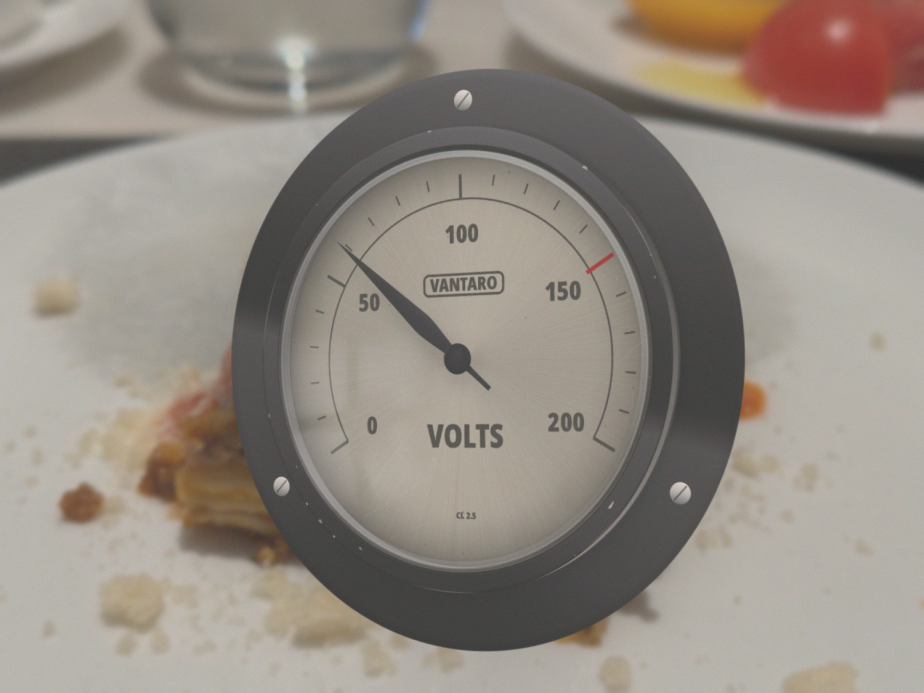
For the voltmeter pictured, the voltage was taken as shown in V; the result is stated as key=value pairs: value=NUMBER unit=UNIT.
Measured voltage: value=60 unit=V
